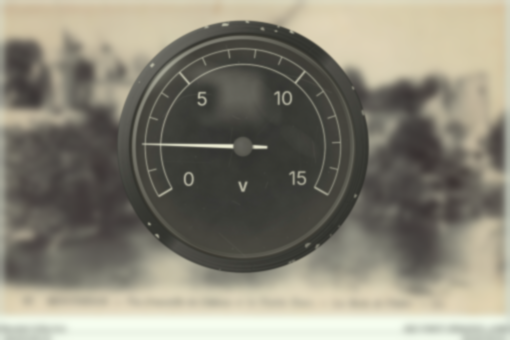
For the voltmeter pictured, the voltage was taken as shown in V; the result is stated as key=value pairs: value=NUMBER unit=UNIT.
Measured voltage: value=2 unit=V
